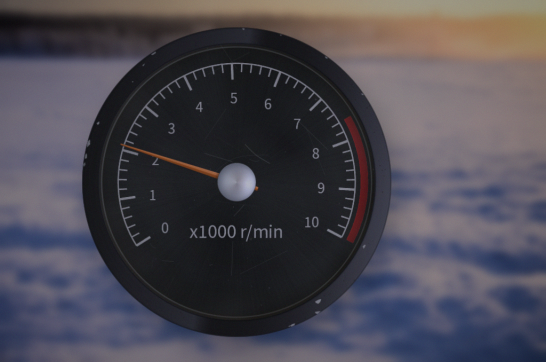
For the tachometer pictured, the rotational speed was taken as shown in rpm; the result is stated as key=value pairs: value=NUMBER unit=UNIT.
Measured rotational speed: value=2100 unit=rpm
